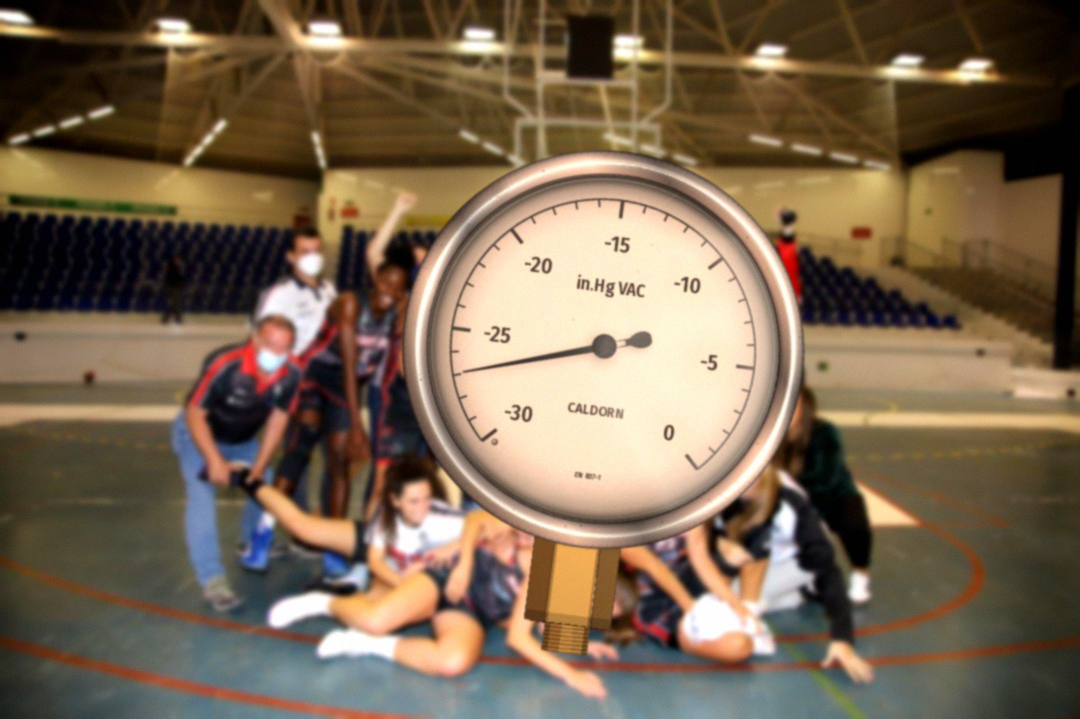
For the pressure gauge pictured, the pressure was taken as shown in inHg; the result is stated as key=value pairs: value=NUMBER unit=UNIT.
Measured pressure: value=-27 unit=inHg
